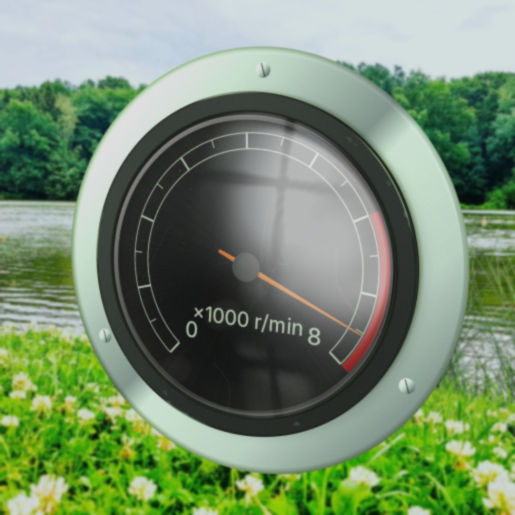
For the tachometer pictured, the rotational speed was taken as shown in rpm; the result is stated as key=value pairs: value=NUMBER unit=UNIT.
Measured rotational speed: value=7500 unit=rpm
